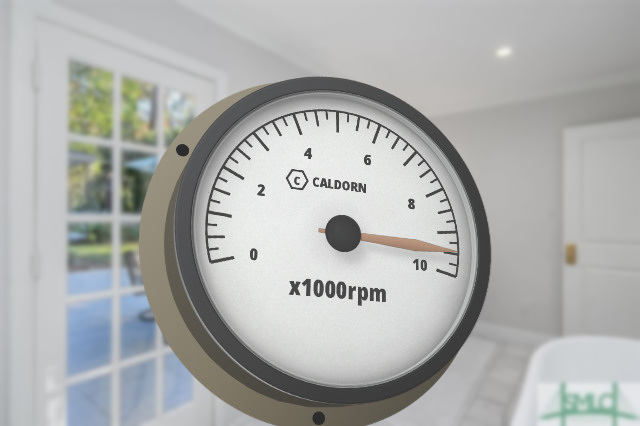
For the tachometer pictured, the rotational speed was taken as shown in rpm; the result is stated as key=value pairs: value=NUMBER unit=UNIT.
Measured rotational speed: value=9500 unit=rpm
